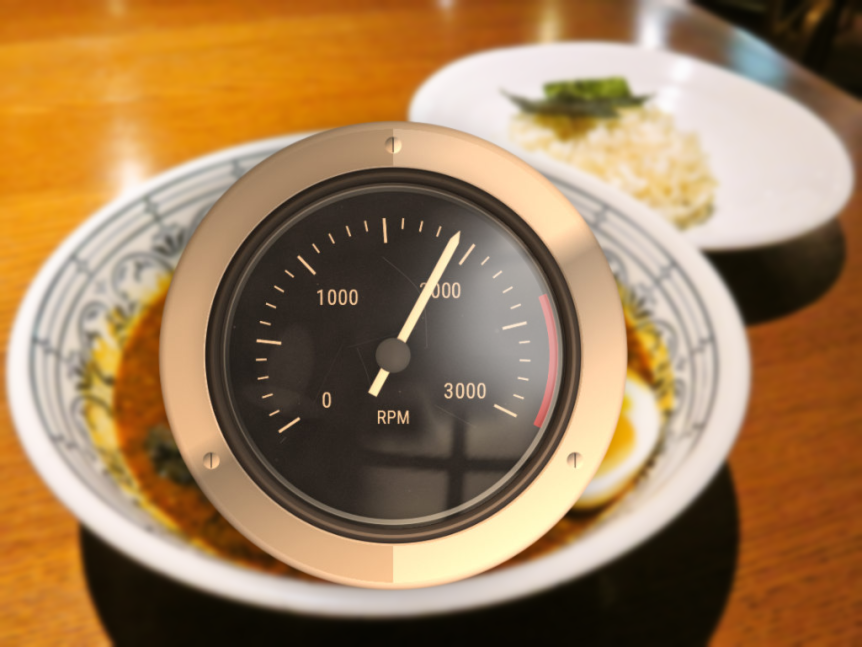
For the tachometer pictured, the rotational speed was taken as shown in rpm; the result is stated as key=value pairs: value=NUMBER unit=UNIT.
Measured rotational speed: value=1900 unit=rpm
